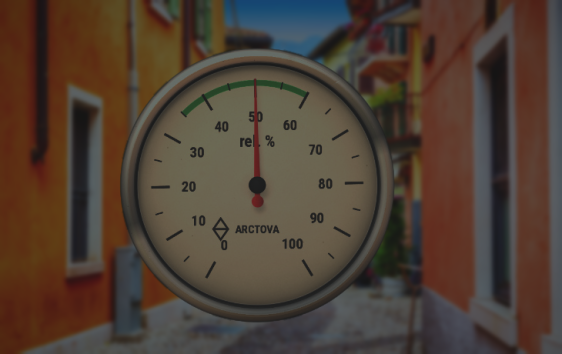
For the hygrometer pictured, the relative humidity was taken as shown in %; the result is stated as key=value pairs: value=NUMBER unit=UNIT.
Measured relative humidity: value=50 unit=%
